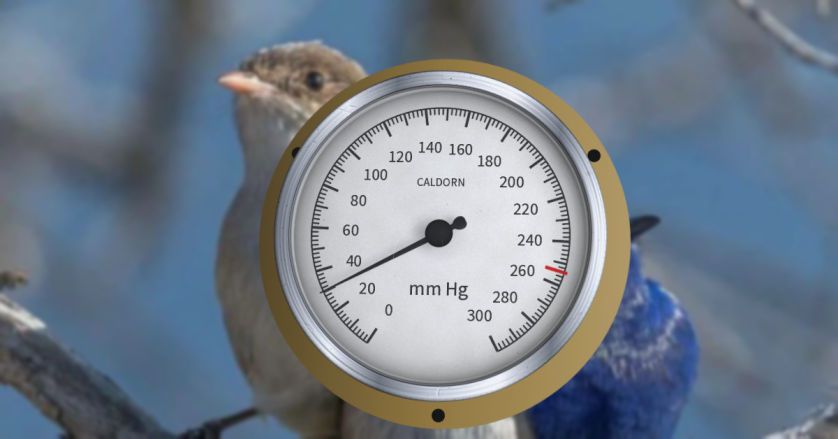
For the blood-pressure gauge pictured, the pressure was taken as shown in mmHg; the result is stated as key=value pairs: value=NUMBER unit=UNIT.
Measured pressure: value=30 unit=mmHg
